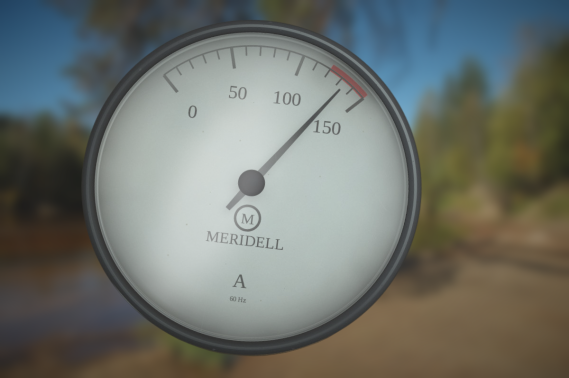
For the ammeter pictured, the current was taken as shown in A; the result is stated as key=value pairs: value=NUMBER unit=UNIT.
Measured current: value=135 unit=A
